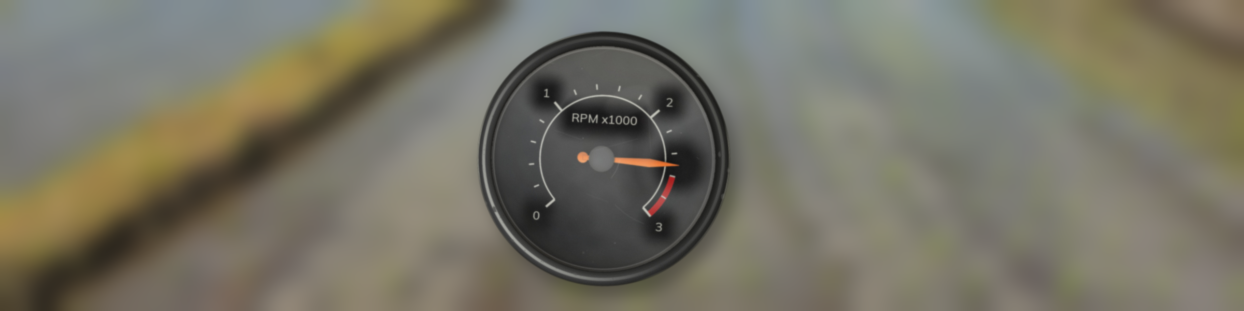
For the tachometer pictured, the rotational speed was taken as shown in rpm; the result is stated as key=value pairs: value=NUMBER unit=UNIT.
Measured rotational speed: value=2500 unit=rpm
